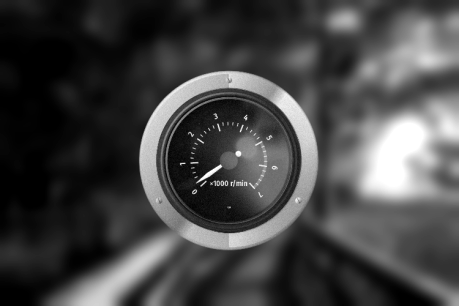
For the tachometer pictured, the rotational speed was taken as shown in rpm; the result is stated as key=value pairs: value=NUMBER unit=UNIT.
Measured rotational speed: value=200 unit=rpm
